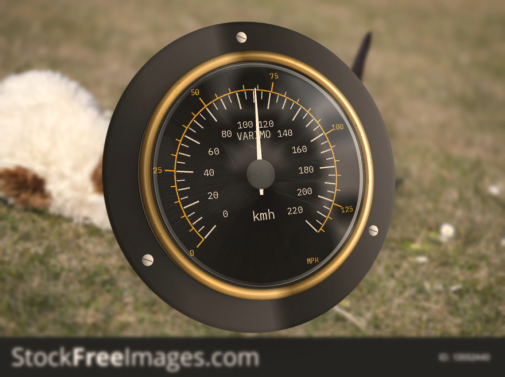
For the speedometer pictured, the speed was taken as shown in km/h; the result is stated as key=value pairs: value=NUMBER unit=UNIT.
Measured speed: value=110 unit=km/h
